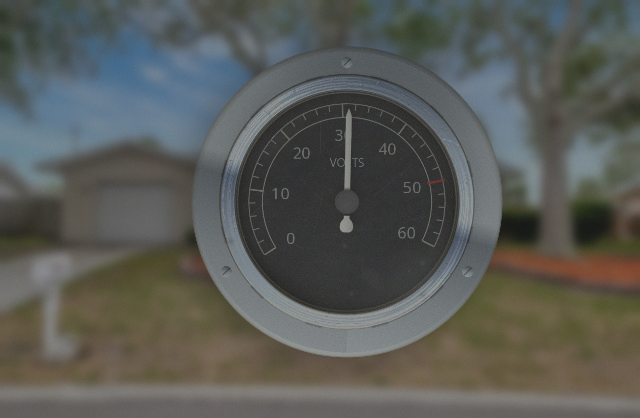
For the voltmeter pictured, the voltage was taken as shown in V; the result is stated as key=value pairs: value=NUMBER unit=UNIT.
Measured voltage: value=31 unit=V
